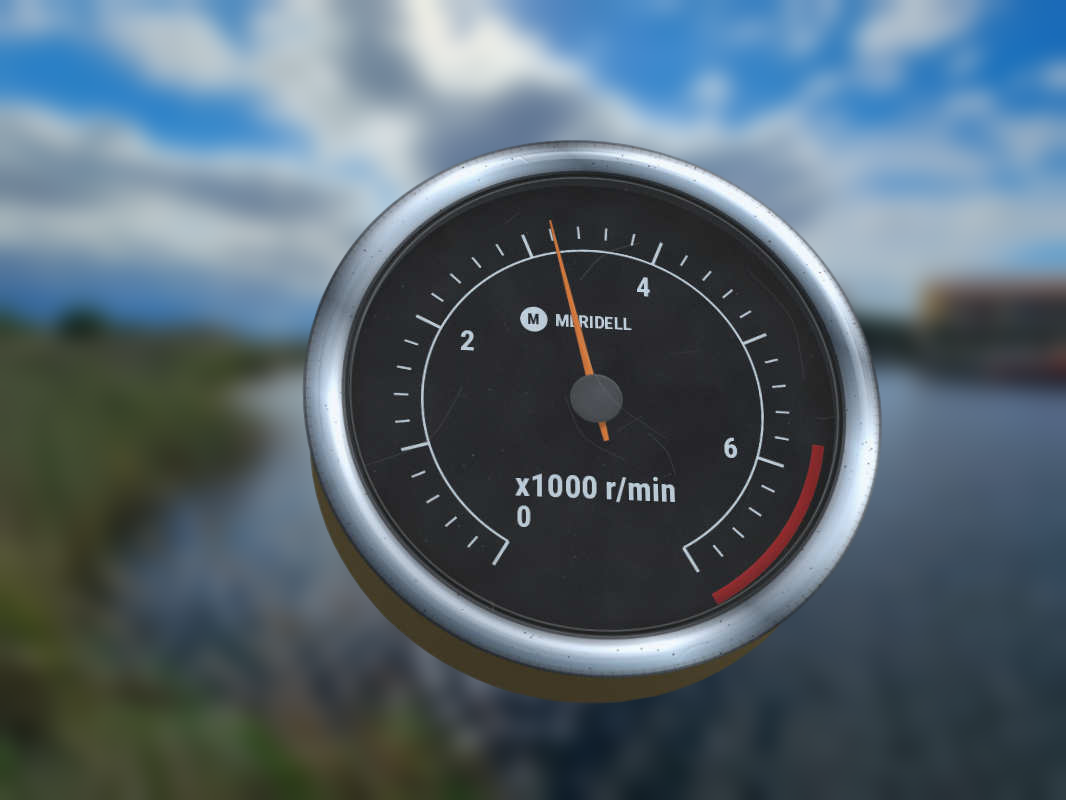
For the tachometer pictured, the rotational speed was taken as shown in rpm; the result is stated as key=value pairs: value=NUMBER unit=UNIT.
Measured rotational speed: value=3200 unit=rpm
